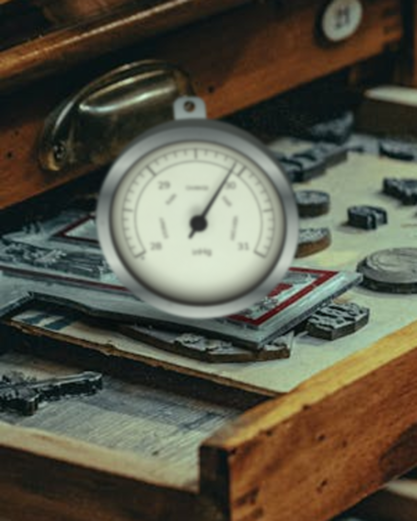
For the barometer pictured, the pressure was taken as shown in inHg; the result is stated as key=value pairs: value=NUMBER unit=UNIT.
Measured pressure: value=29.9 unit=inHg
